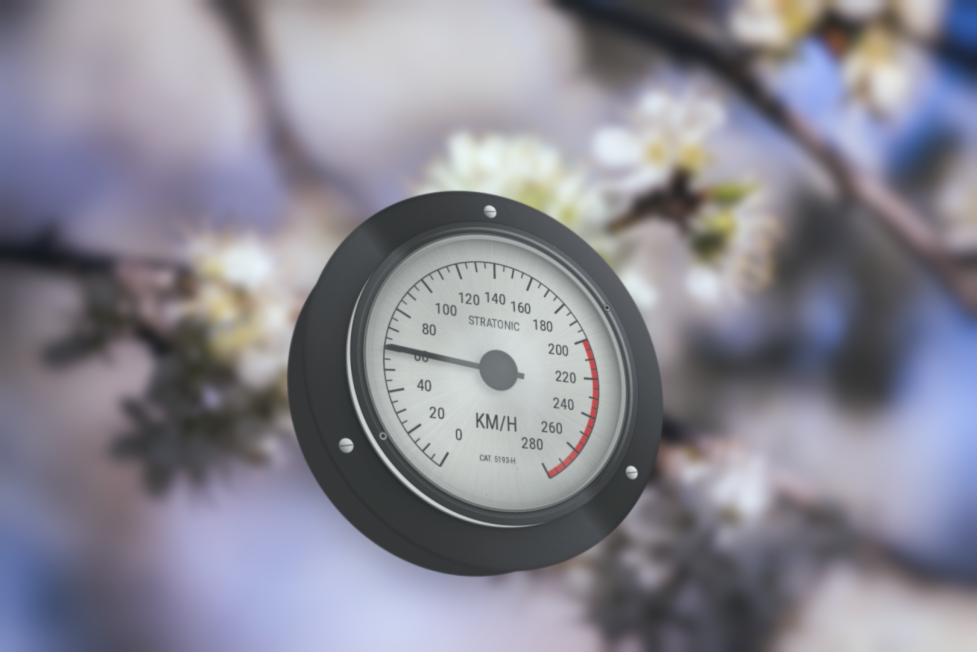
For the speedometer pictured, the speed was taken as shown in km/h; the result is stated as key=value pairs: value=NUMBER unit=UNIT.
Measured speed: value=60 unit=km/h
